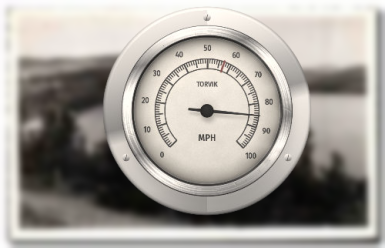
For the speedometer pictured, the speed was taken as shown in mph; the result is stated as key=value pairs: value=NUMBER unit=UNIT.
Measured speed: value=85 unit=mph
